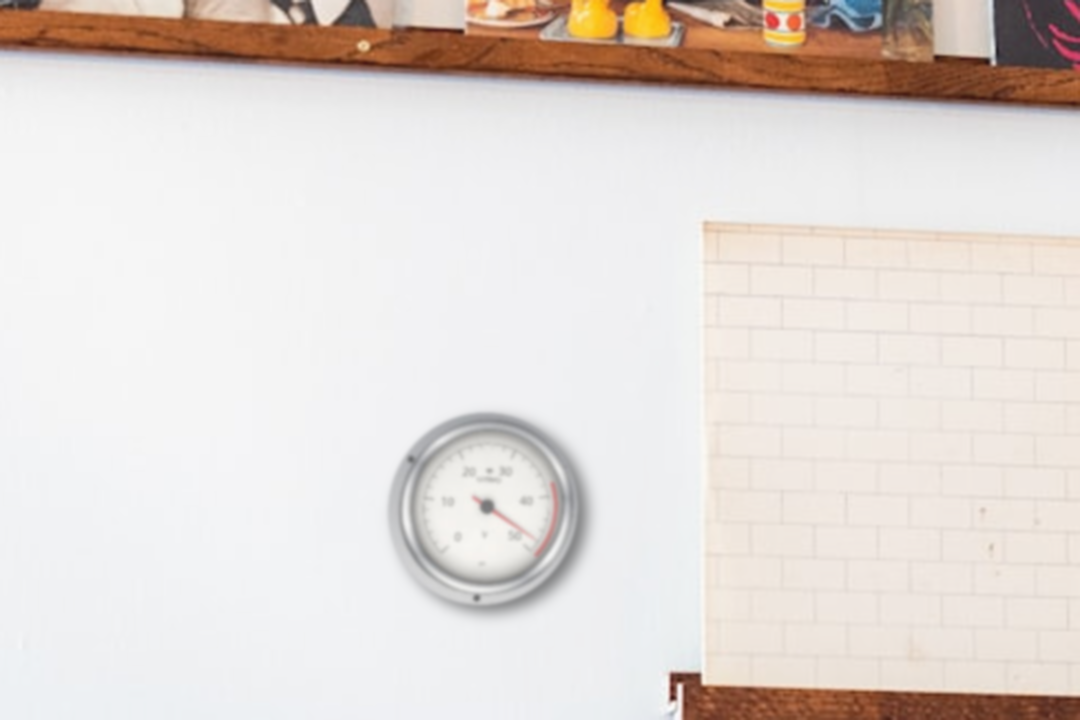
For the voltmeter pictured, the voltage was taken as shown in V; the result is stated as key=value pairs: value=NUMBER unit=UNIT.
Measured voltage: value=48 unit=V
